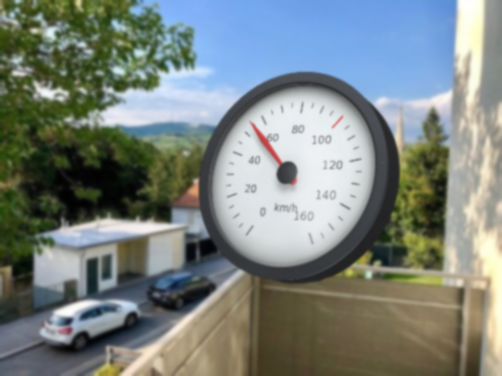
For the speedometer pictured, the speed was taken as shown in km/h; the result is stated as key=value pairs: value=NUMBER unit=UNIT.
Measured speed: value=55 unit=km/h
